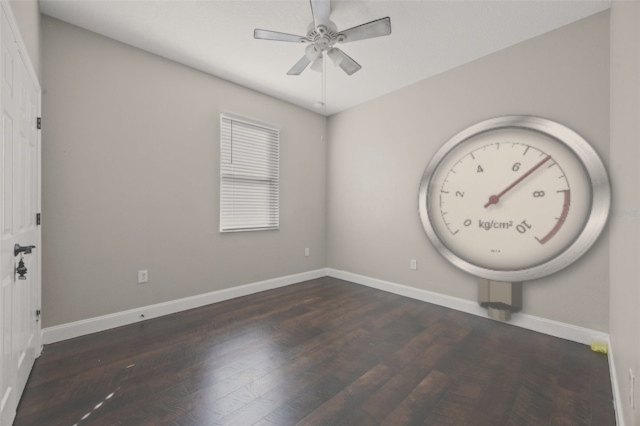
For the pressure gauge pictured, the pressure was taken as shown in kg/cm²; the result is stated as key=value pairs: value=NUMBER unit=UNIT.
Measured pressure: value=6.75 unit=kg/cm²
